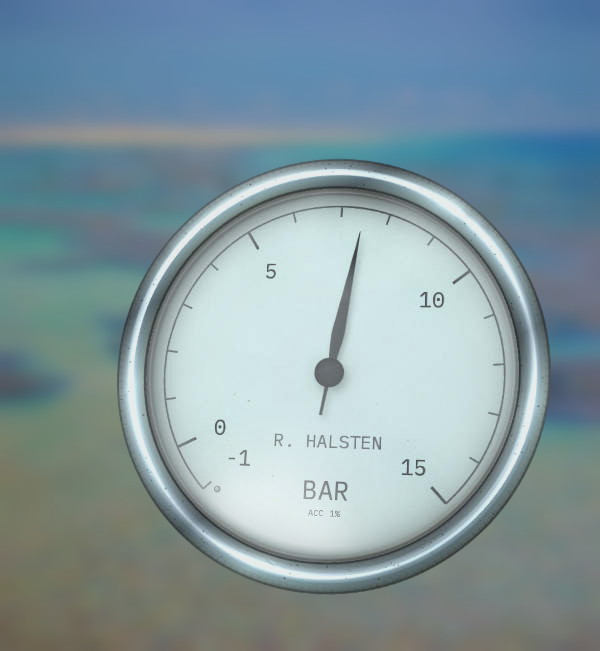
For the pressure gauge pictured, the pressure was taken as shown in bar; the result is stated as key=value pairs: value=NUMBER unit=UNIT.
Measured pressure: value=7.5 unit=bar
